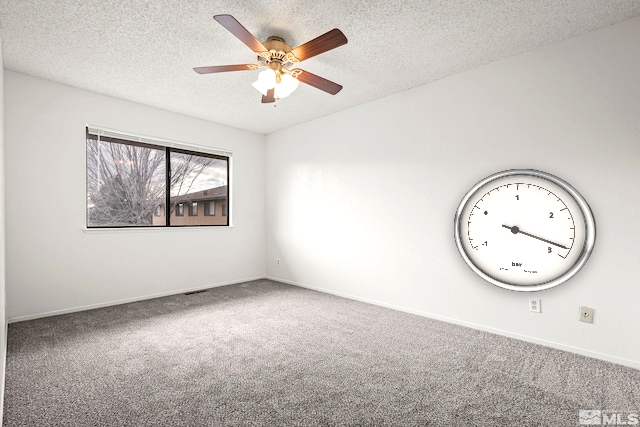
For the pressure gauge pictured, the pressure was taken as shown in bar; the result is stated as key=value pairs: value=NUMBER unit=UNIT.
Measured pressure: value=2.8 unit=bar
